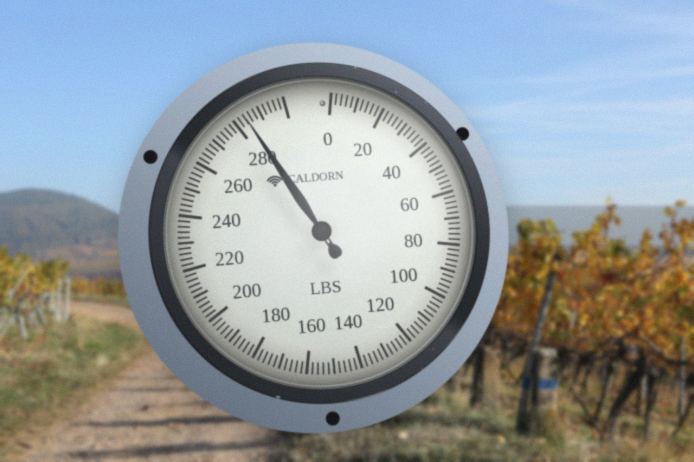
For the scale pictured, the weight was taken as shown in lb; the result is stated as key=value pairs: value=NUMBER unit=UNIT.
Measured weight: value=284 unit=lb
